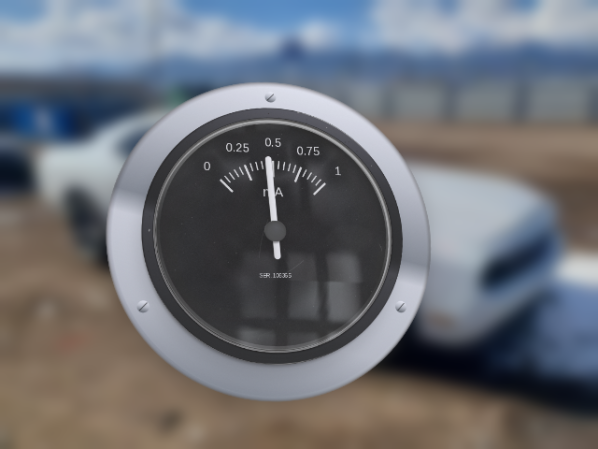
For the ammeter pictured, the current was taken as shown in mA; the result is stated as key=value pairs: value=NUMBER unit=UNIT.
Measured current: value=0.45 unit=mA
